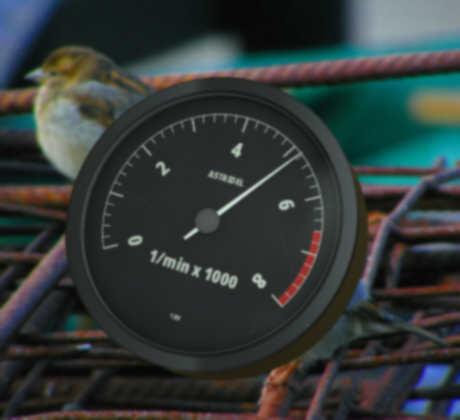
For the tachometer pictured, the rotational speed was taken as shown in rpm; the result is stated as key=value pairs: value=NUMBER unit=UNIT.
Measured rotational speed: value=5200 unit=rpm
